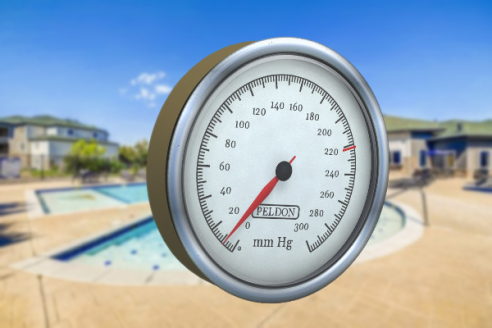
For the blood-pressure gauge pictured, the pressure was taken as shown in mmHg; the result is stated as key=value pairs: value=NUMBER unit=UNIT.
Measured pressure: value=10 unit=mmHg
